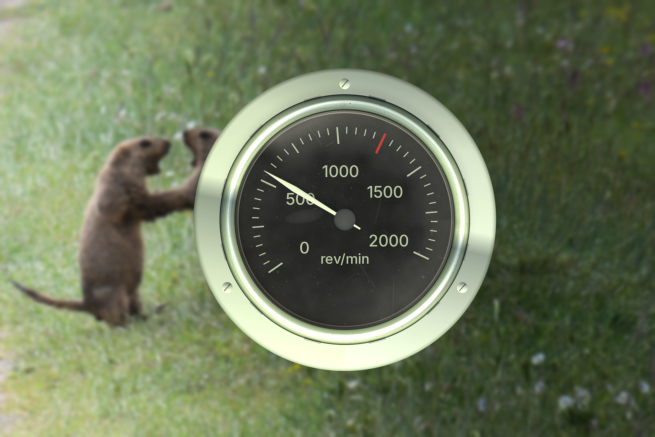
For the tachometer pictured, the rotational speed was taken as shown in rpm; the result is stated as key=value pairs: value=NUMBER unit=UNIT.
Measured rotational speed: value=550 unit=rpm
